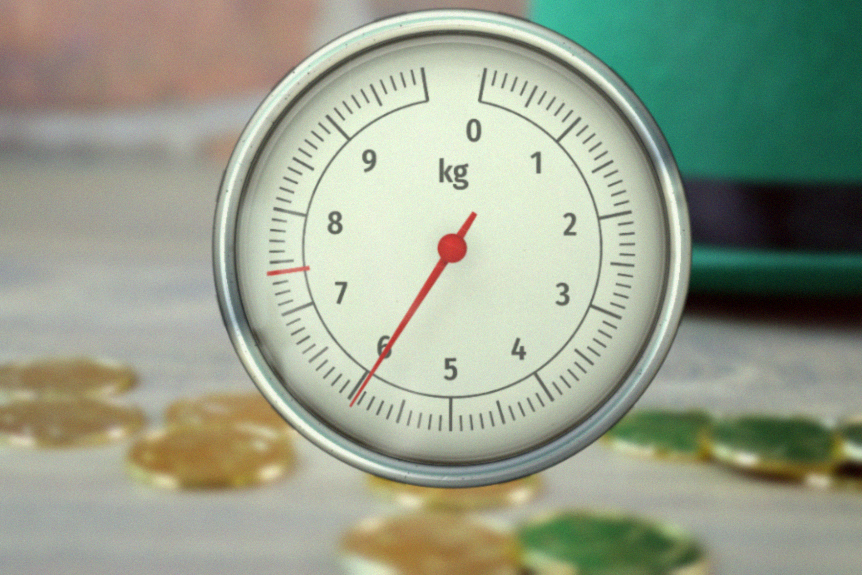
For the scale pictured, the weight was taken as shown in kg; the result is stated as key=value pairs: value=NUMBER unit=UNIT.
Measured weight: value=5.95 unit=kg
